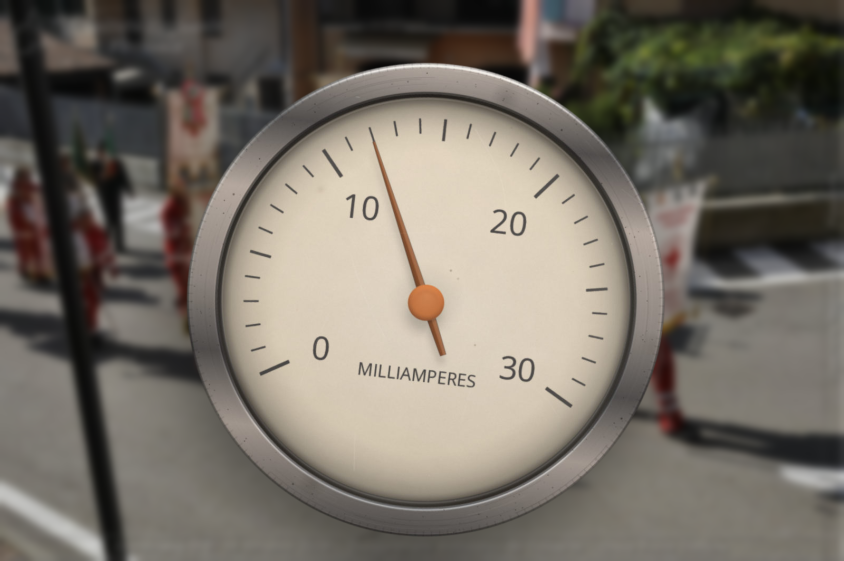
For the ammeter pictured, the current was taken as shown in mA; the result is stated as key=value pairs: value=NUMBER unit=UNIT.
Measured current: value=12 unit=mA
